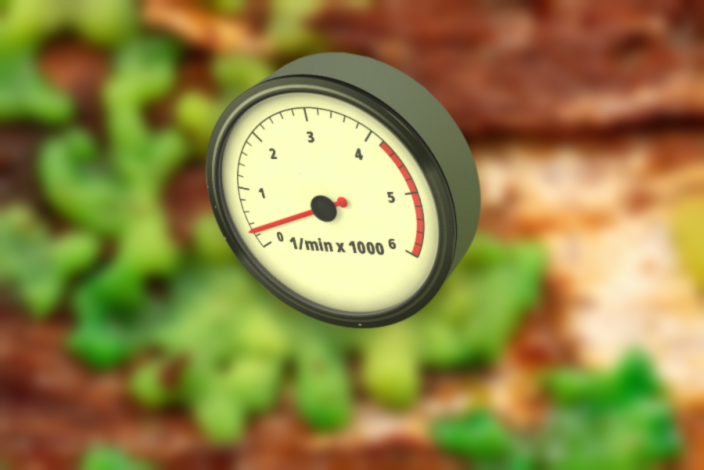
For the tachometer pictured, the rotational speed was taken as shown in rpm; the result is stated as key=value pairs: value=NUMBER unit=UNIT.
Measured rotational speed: value=300 unit=rpm
